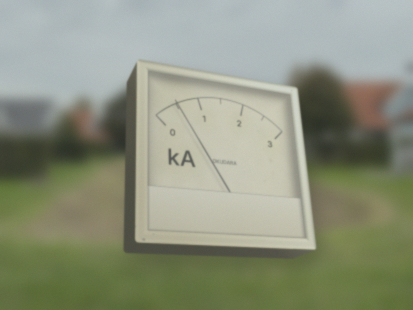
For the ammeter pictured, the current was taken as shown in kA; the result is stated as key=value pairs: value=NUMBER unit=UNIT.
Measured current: value=0.5 unit=kA
